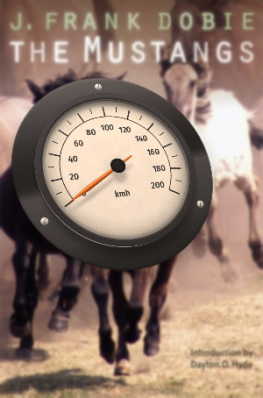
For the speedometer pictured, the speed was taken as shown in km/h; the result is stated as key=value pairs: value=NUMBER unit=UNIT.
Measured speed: value=0 unit=km/h
